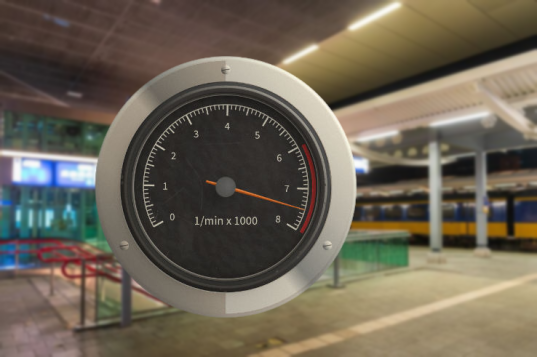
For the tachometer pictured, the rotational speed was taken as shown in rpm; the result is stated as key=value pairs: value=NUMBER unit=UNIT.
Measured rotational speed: value=7500 unit=rpm
